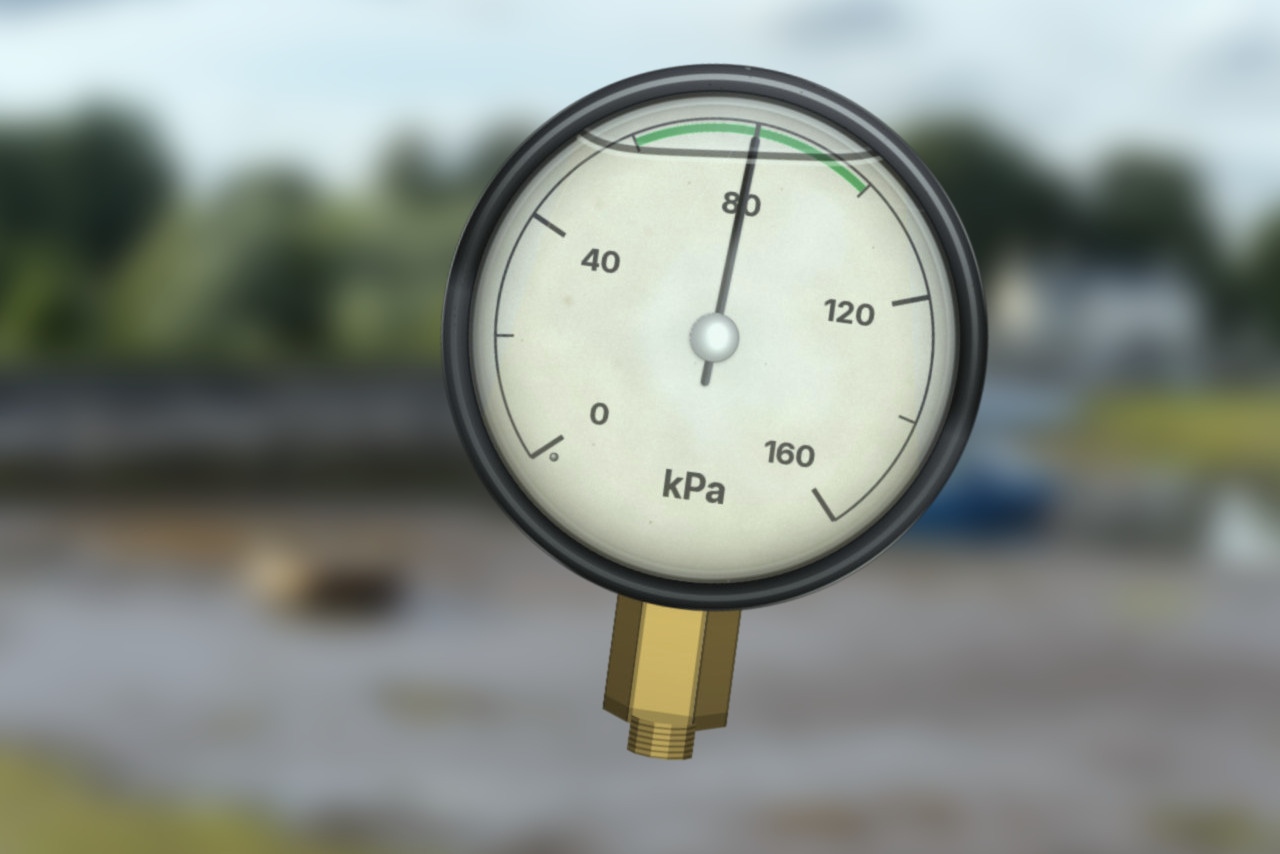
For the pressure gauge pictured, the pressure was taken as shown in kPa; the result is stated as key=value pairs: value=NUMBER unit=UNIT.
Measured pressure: value=80 unit=kPa
